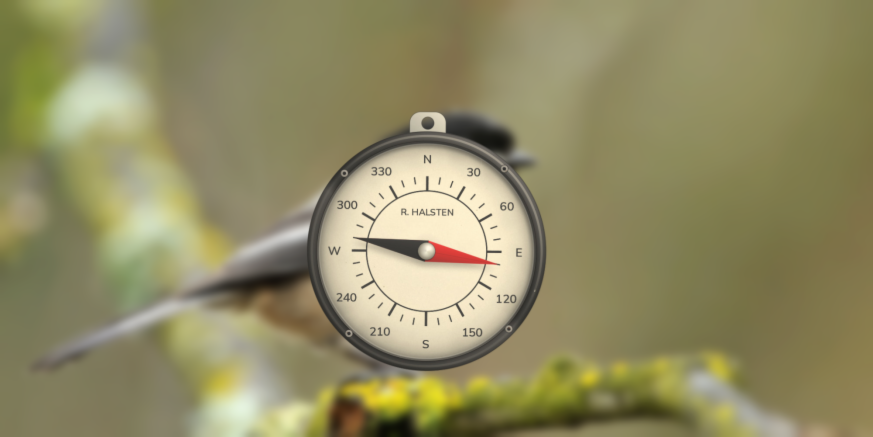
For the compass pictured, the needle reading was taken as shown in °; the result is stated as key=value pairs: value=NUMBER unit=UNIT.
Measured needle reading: value=100 unit=°
